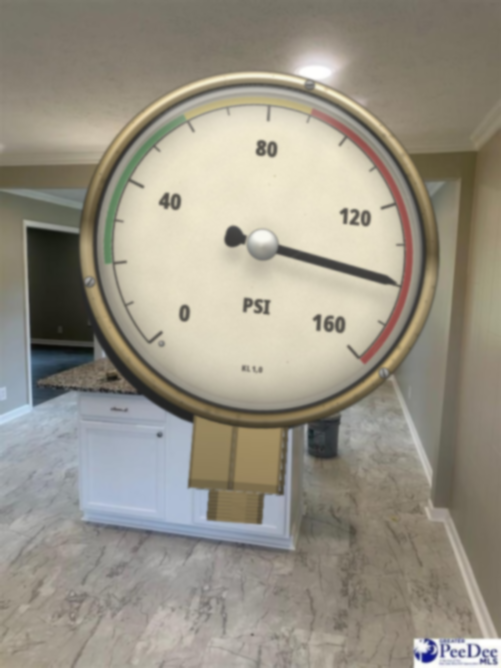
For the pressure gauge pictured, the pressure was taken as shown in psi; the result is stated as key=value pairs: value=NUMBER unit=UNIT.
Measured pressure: value=140 unit=psi
